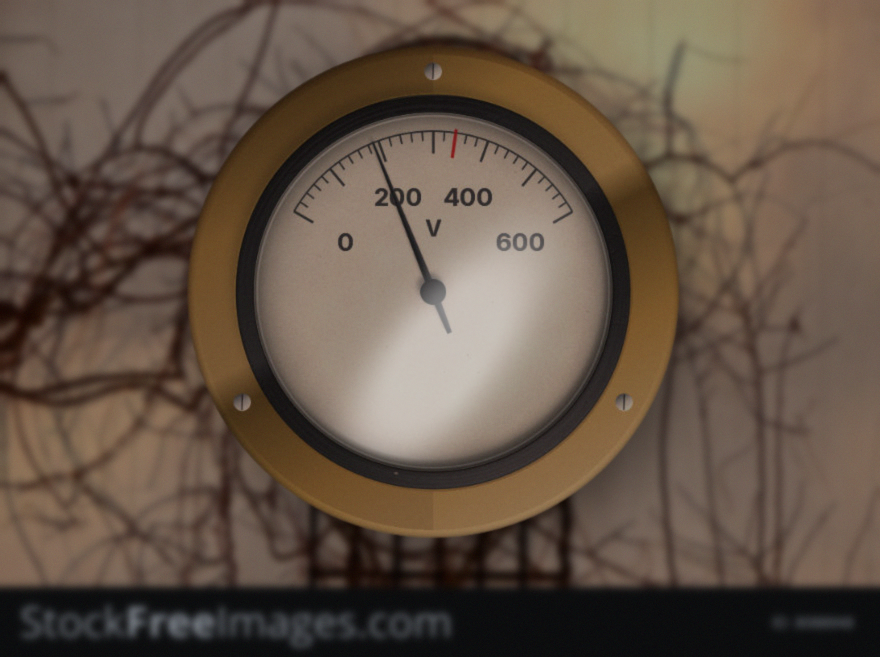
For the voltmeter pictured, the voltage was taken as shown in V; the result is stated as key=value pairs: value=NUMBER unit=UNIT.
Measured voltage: value=190 unit=V
